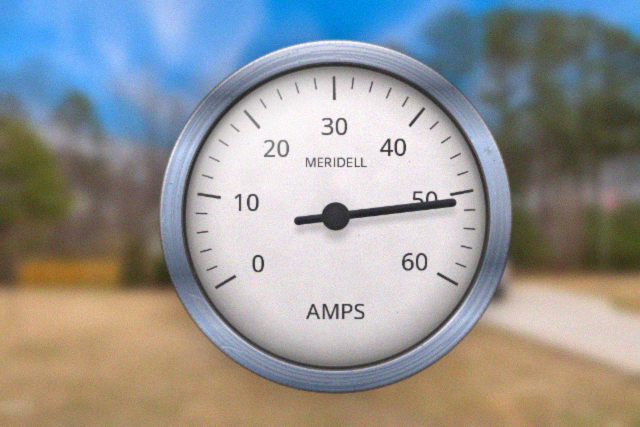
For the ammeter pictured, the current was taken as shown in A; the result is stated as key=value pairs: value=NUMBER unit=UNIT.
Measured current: value=51 unit=A
